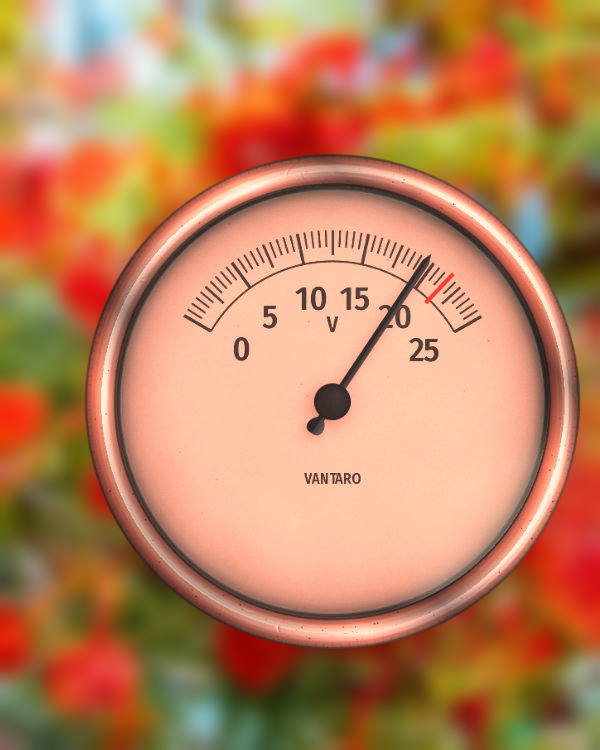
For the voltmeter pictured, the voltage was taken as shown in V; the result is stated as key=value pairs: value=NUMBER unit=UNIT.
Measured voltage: value=19.5 unit=V
